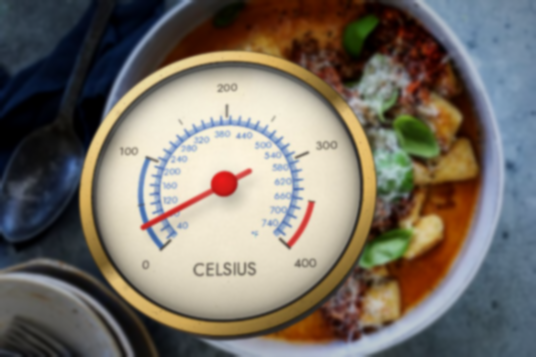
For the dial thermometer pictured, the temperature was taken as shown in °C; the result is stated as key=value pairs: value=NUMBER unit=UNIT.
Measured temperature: value=25 unit=°C
